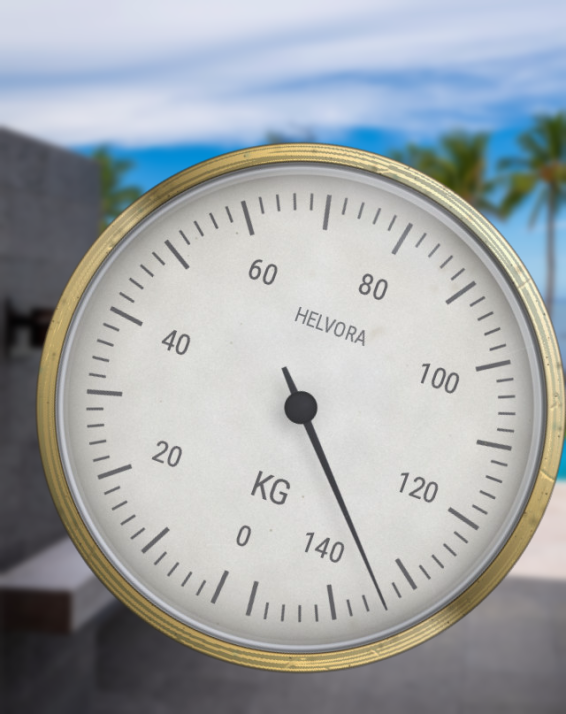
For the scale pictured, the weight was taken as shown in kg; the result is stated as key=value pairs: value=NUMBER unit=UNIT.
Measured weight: value=134 unit=kg
